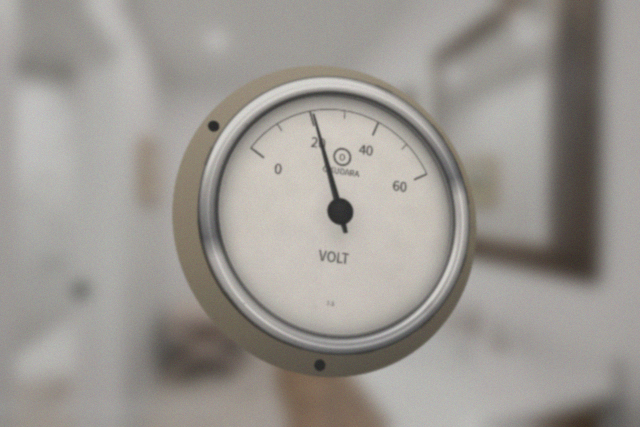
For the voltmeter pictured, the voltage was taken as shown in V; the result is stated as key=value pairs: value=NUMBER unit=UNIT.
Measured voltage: value=20 unit=V
